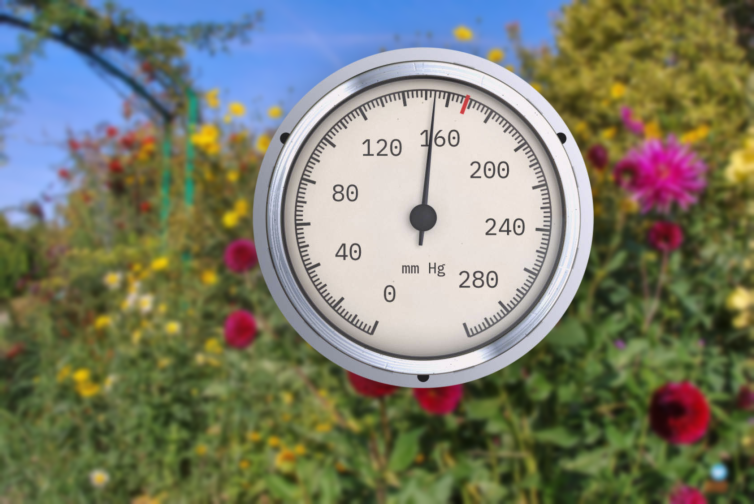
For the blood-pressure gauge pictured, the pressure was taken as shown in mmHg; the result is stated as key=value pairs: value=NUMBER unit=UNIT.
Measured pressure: value=154 unit=mmHg
